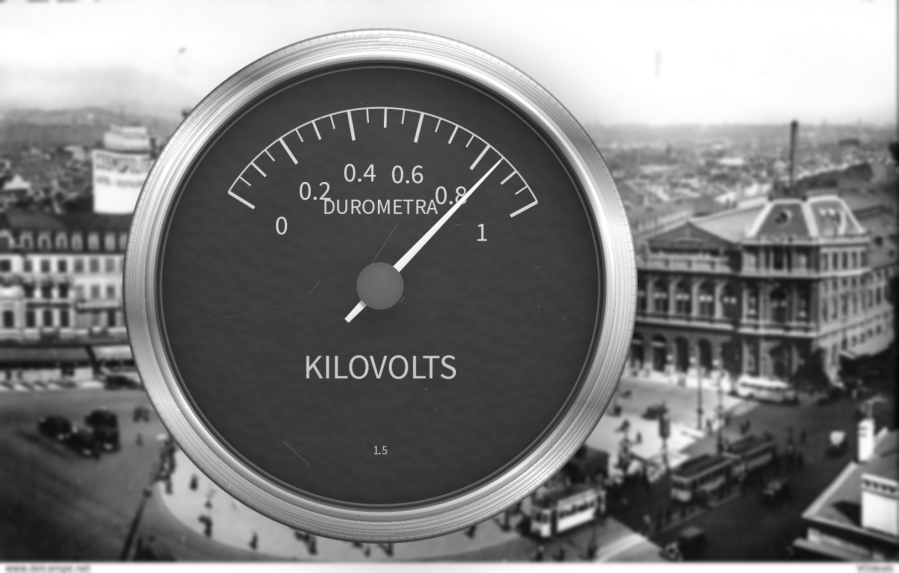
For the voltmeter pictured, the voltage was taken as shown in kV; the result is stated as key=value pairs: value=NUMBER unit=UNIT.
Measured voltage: value=0.85 unit=kV
